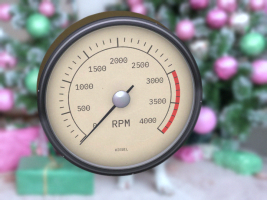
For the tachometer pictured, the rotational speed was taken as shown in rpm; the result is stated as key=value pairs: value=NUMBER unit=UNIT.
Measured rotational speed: value=0 unit=rpm
